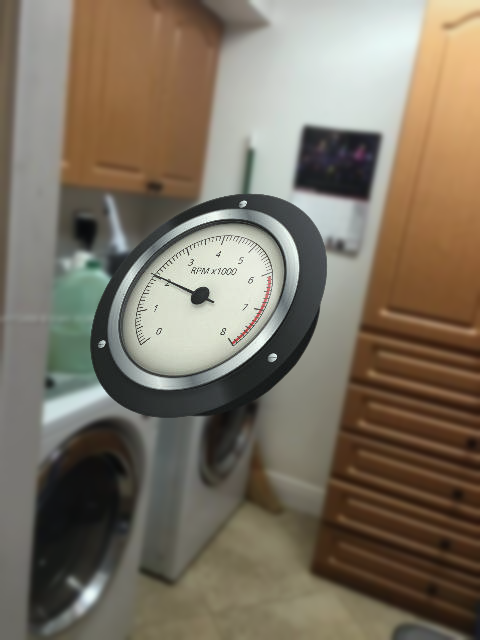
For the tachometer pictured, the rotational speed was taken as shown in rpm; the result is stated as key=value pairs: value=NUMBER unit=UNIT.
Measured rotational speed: value=2000 unit=rpm
